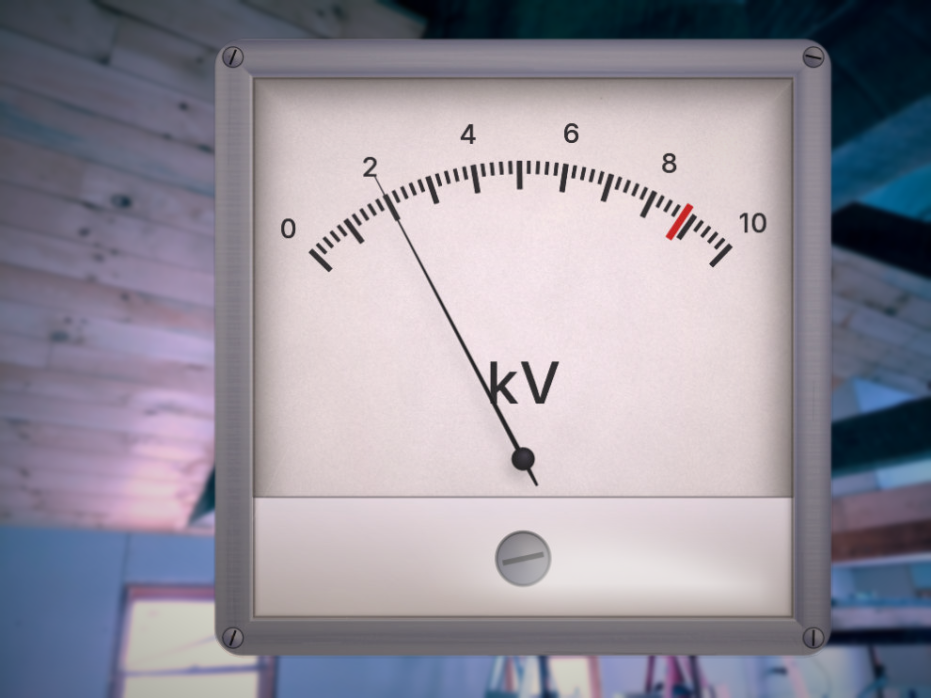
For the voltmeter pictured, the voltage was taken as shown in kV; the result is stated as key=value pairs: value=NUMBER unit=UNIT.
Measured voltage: value=2 unit=kV
